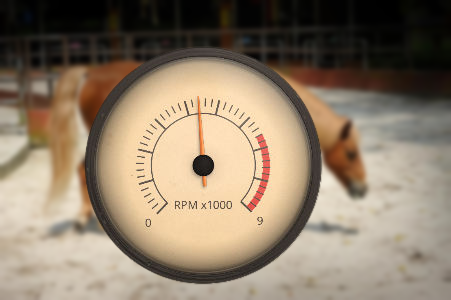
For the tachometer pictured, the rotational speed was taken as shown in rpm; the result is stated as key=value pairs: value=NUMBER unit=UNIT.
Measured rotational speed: value=4400 unit=rpm
